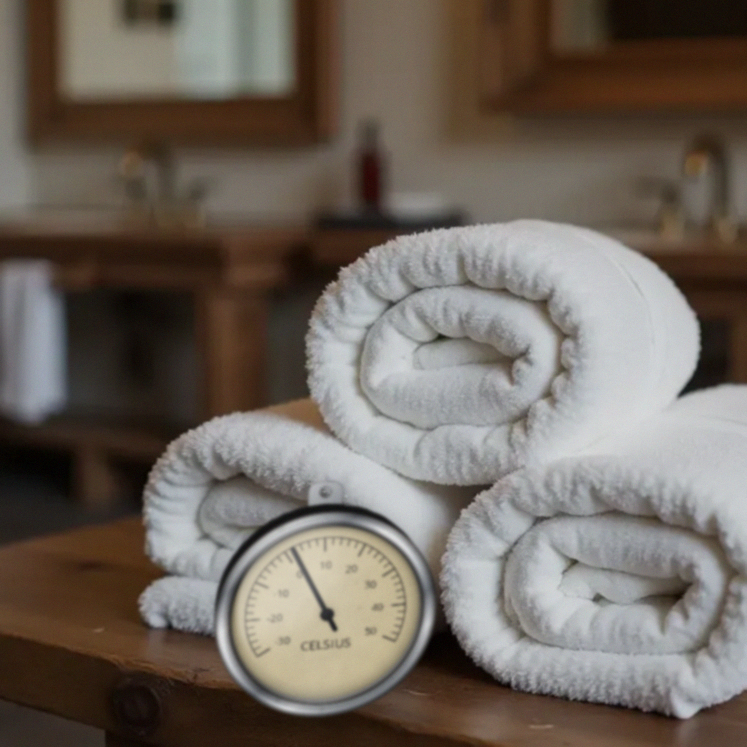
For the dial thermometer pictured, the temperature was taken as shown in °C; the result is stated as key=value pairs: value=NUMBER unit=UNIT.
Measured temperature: value=2 unit=°C
